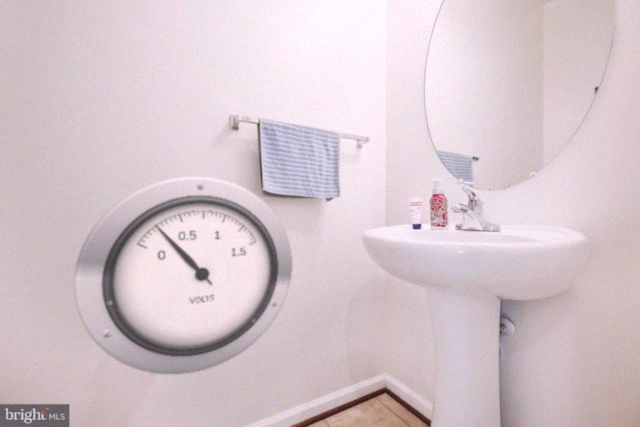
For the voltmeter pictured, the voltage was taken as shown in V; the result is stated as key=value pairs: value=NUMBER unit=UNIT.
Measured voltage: value=0.25 unit=V
